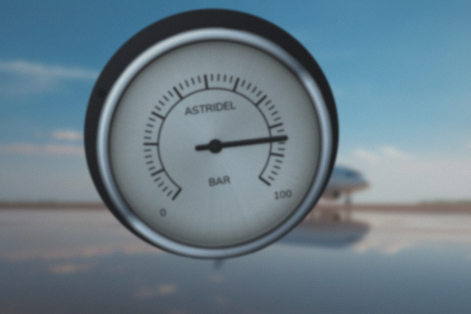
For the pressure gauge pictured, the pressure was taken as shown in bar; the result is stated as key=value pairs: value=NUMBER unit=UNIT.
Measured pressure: value=84 unit=bar
